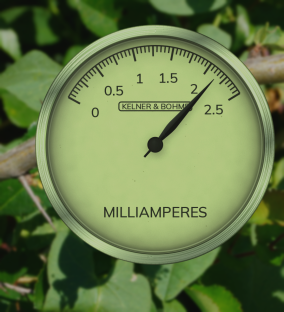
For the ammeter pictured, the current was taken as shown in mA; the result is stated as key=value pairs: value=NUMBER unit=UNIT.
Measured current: value=2.15 unit=mA
